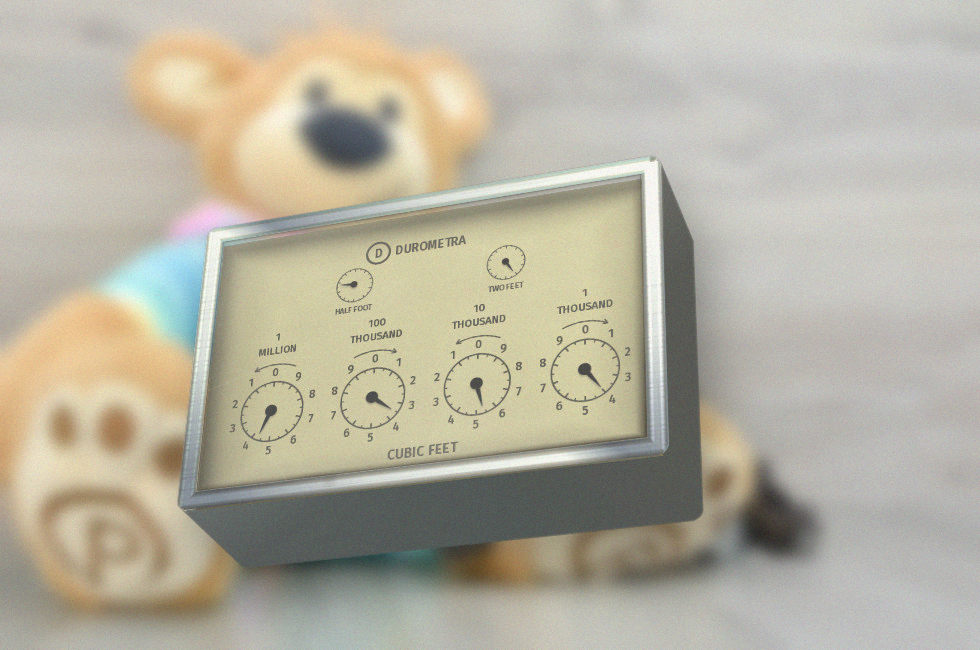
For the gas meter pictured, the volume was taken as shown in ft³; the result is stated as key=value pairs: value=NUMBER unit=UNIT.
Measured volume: value=435400 unit=ft³
